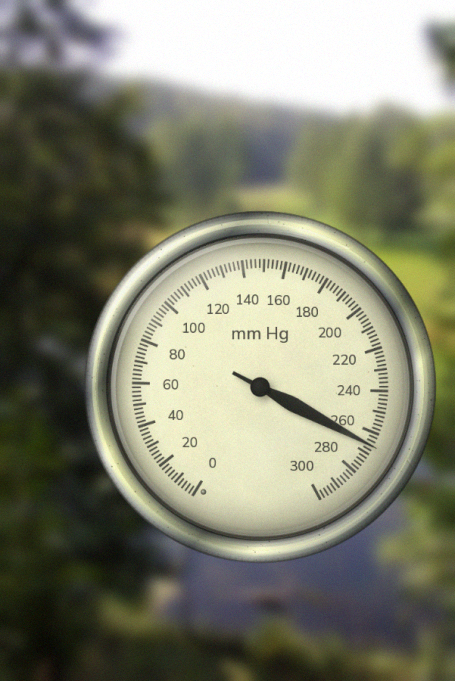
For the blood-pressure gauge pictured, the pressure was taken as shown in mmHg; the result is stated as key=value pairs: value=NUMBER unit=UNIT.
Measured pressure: value=266 unit=mmHg
